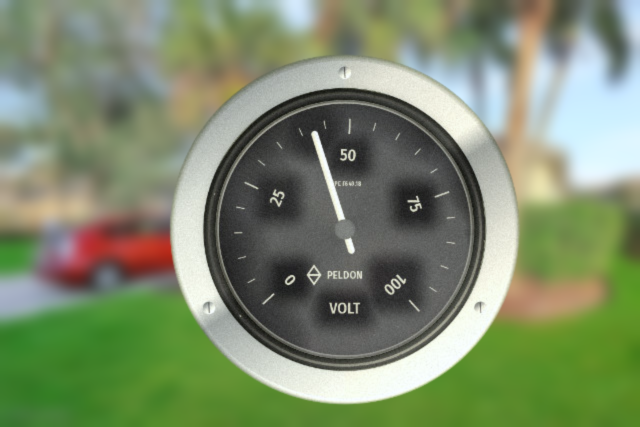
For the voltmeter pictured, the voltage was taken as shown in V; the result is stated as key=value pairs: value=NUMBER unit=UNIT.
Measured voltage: value=42.5 unit=V
